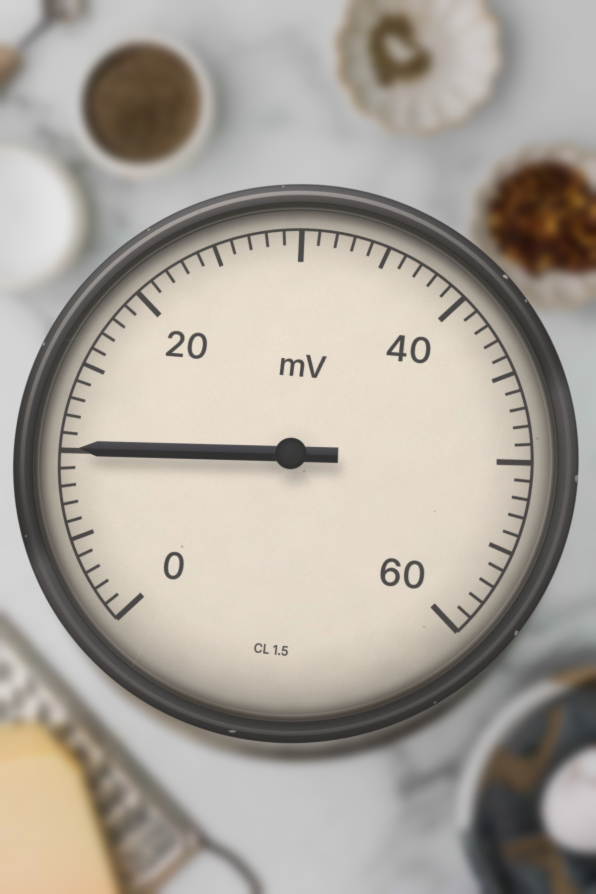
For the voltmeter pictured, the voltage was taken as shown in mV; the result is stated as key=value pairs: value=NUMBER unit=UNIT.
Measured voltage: value=10 unit=mV
